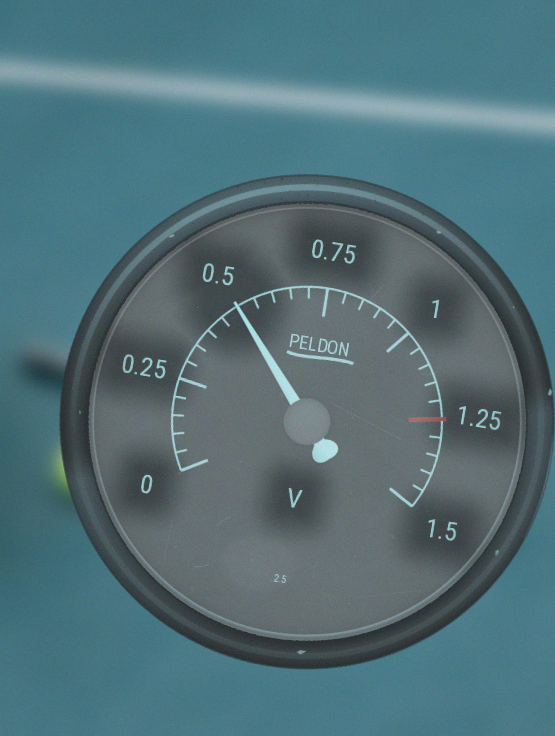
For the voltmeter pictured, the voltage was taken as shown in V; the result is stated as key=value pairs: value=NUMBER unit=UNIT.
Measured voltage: value=0.5 unit=V
